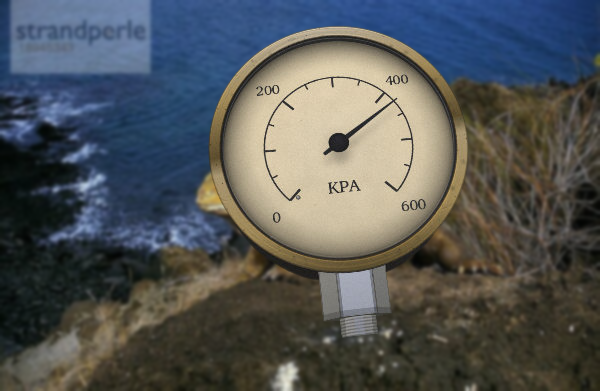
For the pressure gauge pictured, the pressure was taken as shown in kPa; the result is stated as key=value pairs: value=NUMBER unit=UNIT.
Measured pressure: value=425 unit=kPa
